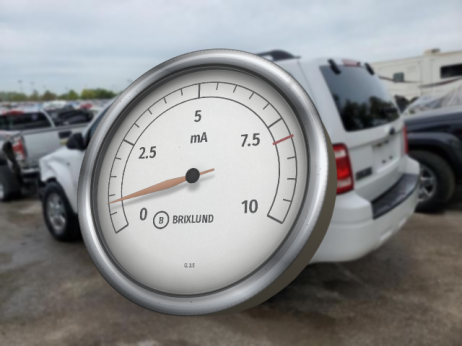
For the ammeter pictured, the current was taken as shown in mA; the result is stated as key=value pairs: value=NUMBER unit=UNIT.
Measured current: value=0.75 unit=mA
